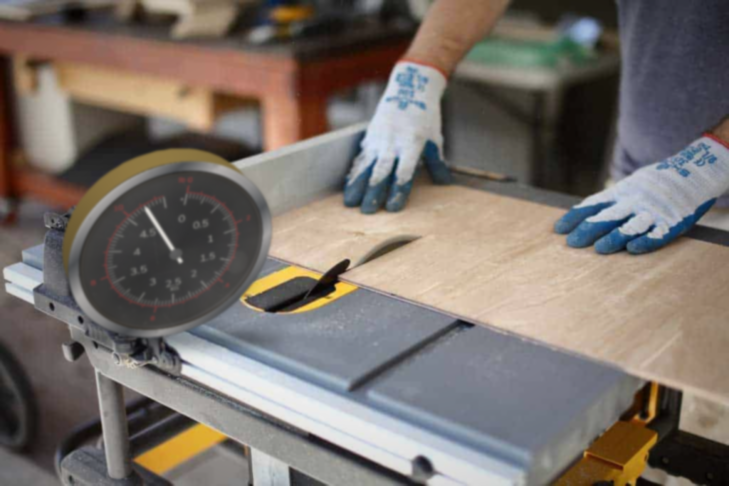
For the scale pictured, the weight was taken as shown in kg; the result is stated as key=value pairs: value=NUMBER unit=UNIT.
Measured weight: value=4.75 unit=kg
